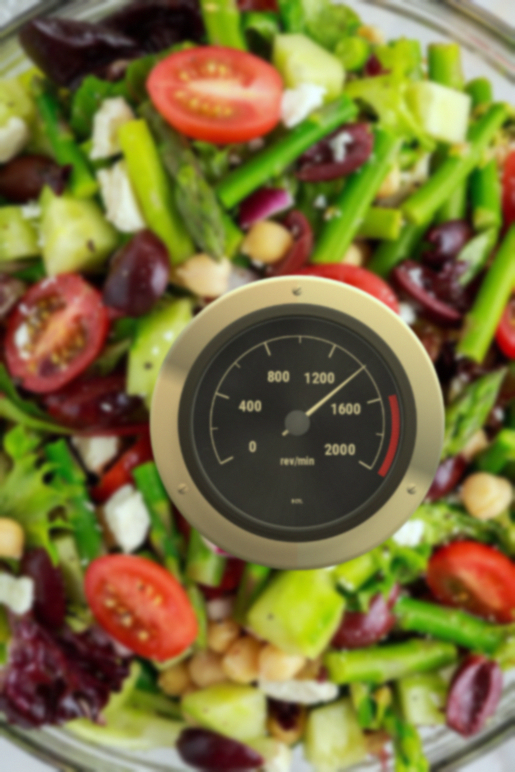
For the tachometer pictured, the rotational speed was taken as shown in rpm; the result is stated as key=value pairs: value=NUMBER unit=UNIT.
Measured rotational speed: value=1400 unit=rpm
